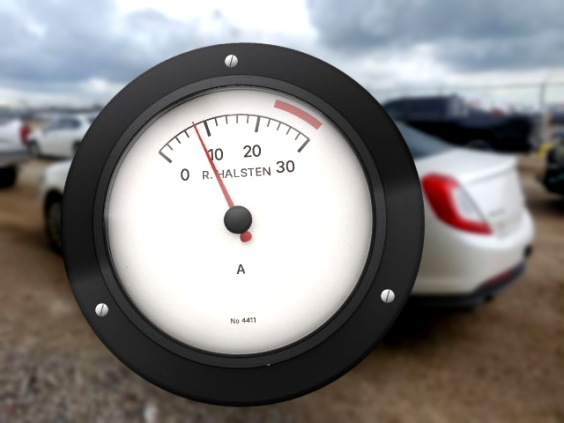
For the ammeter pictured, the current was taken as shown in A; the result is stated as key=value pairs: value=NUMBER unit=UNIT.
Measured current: value=8 unit=A
